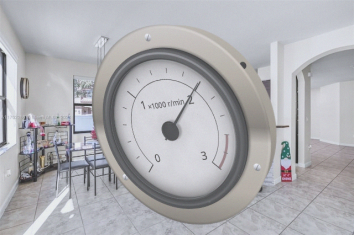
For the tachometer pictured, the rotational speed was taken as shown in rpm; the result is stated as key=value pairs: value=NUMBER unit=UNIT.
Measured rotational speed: value=2000 unit=rpm
